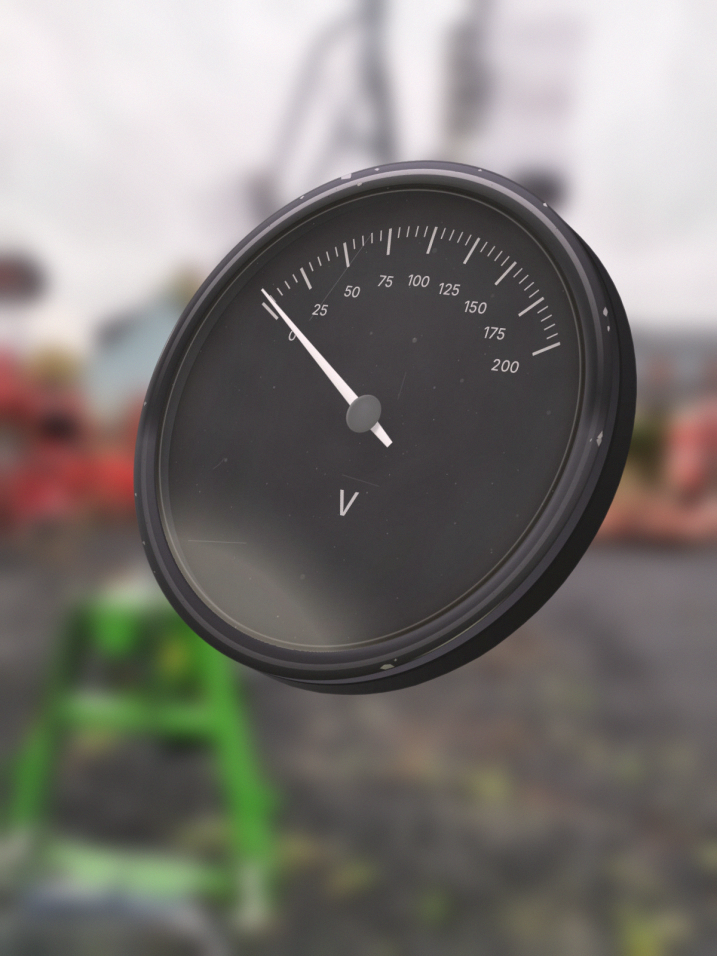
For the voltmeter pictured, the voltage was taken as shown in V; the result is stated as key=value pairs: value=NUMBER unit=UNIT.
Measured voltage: value=5 unit=V
